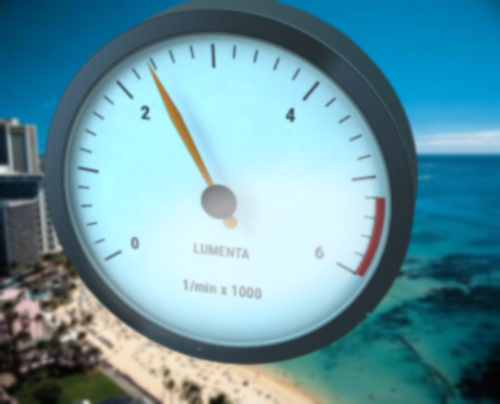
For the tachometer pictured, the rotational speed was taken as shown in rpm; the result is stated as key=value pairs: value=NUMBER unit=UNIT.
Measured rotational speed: value=2400 unit=rpm
